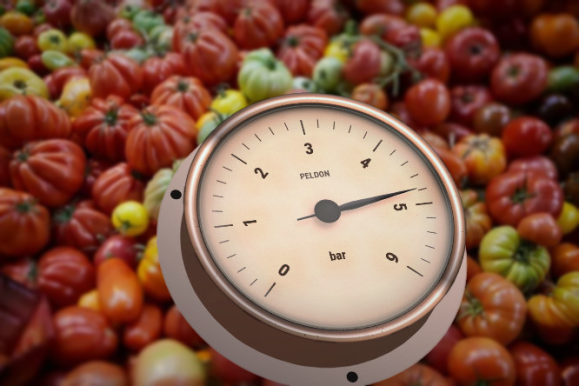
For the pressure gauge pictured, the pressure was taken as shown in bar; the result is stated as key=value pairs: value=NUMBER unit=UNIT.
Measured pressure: value=4.8 unit=bar
